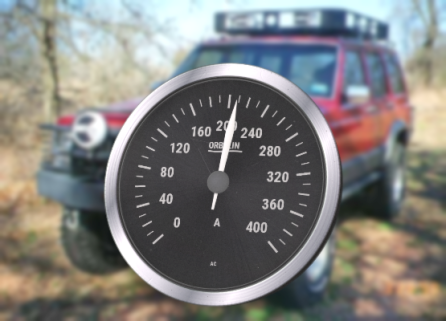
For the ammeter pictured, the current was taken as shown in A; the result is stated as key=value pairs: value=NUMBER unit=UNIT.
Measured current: value=210 unit=A
